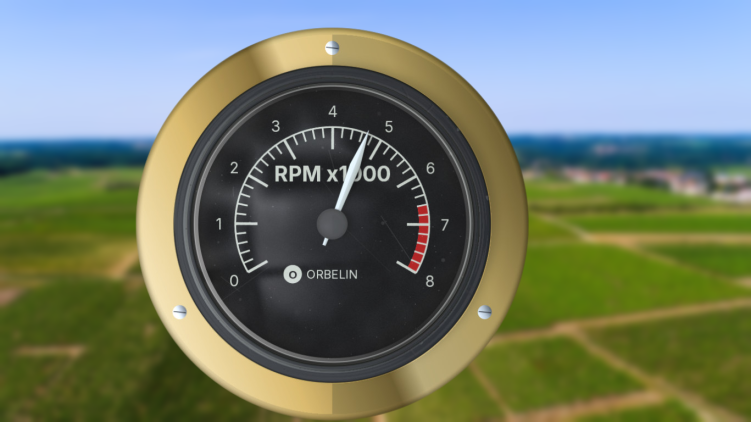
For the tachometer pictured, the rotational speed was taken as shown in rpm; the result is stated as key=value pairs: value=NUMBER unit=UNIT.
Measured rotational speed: value=4700 unit=rpm
